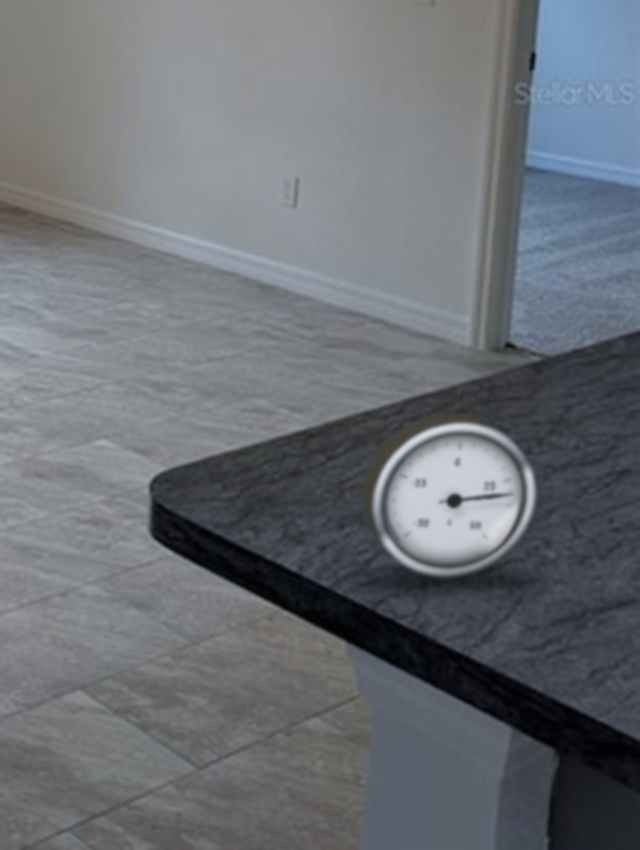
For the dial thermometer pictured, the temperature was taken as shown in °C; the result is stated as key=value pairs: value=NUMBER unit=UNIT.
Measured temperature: value=30 unit=°C
